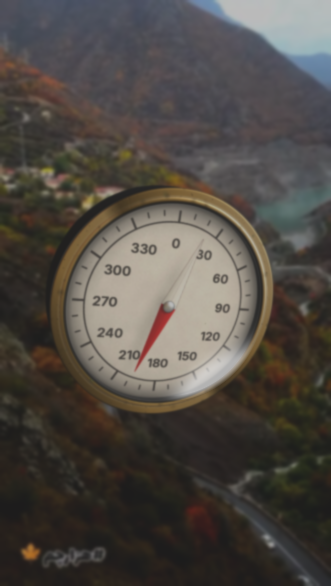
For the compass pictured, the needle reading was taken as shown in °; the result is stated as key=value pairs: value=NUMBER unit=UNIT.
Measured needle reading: value=200 unit=°
